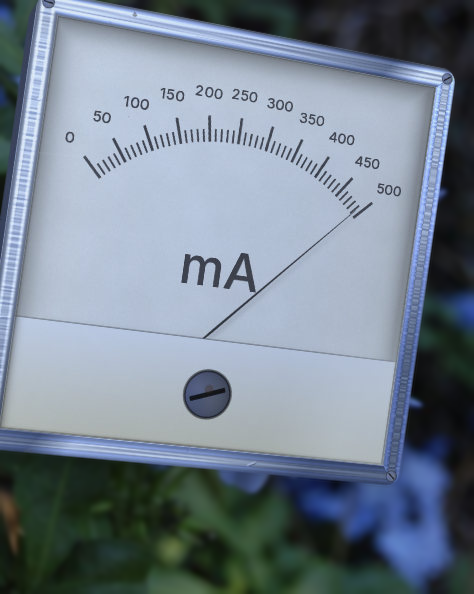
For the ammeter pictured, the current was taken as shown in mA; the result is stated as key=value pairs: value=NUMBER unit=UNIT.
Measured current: value=490 unit=mA
